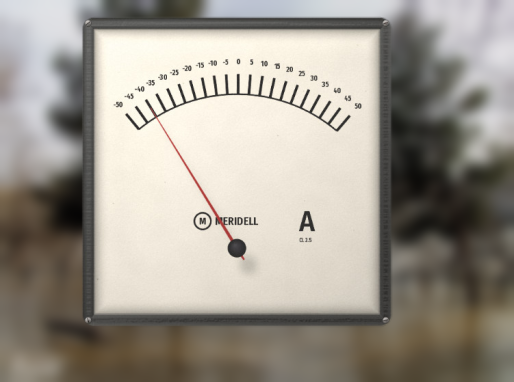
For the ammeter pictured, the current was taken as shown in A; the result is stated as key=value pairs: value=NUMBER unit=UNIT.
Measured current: value=-40 unit=A
